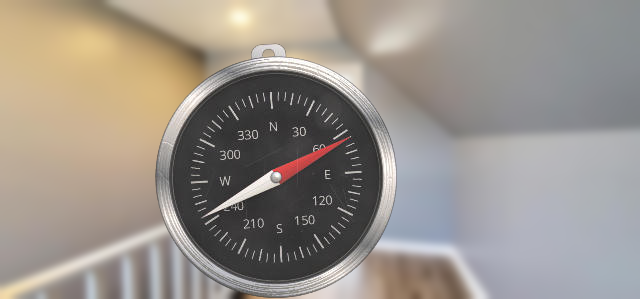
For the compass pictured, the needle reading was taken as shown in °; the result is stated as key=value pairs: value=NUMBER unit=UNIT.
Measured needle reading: value=65 unit=°
